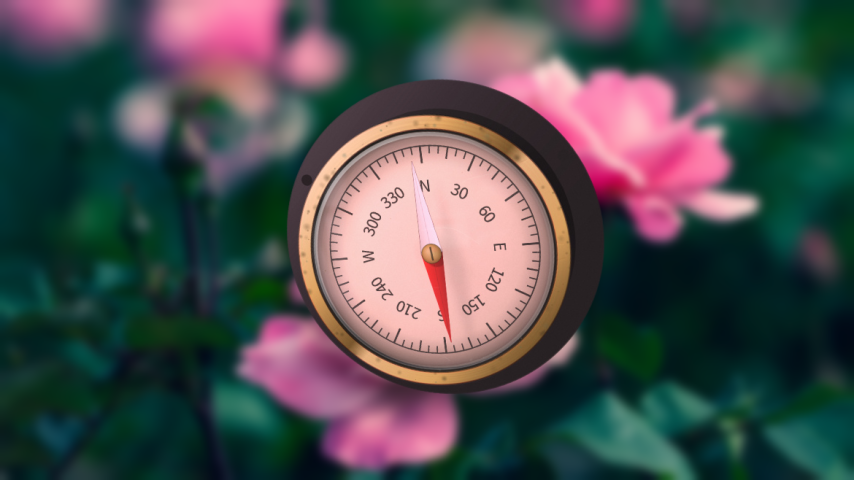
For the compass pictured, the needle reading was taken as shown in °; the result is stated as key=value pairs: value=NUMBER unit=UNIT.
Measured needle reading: value=175 unit=°
